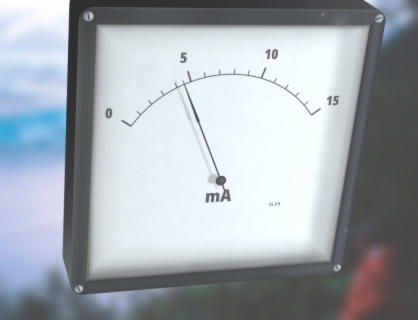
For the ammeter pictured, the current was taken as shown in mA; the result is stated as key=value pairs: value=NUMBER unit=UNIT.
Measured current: value=4.5 unit=mA
